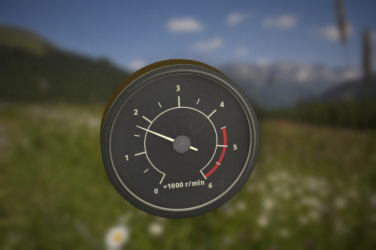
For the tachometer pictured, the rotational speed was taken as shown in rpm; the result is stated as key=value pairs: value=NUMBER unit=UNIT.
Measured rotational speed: value=1750 unit=rpm
